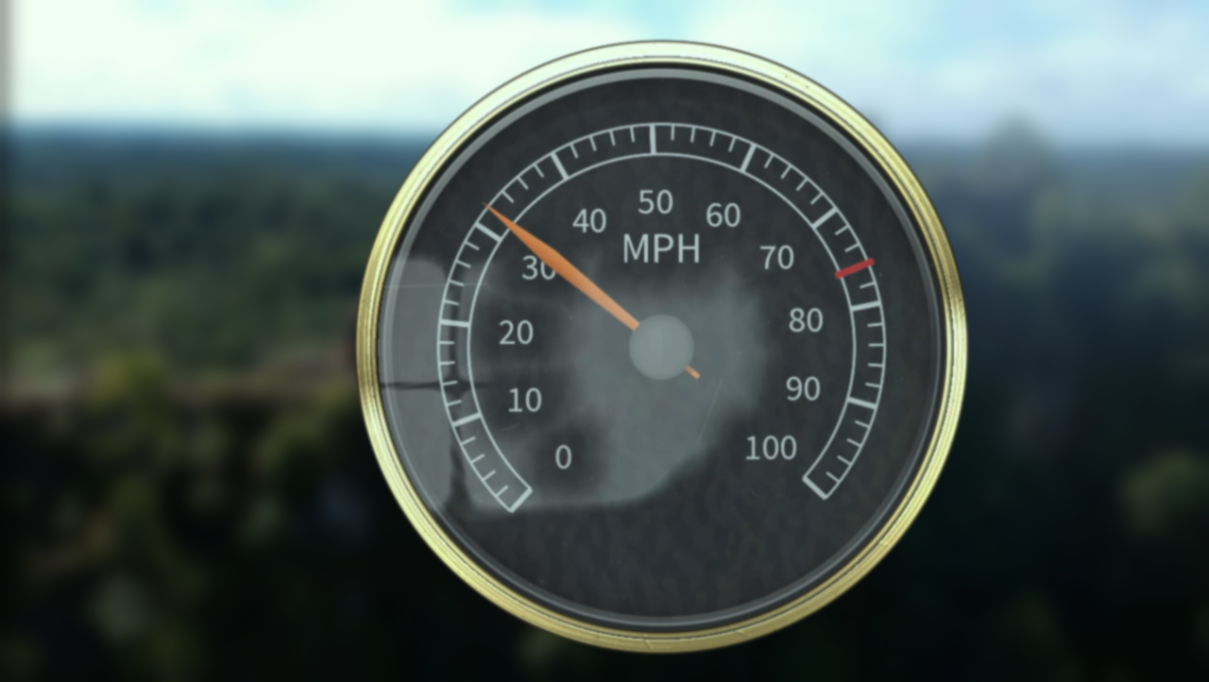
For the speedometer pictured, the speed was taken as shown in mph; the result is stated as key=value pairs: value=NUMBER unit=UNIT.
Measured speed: value=32 unit=mph
